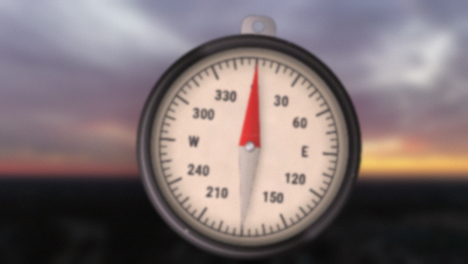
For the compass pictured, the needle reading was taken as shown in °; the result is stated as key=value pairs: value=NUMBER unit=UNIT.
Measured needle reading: value=0 unit=°
